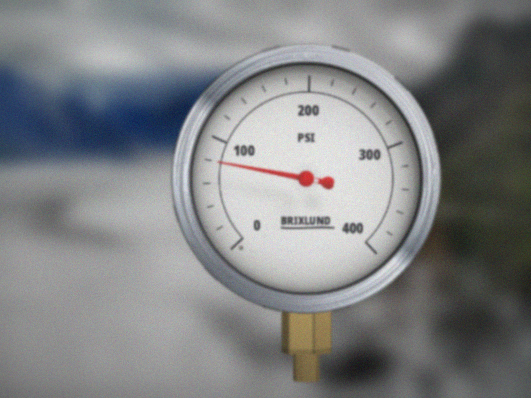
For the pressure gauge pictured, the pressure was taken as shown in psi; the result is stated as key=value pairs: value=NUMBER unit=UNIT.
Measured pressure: value=80 unit=psi
